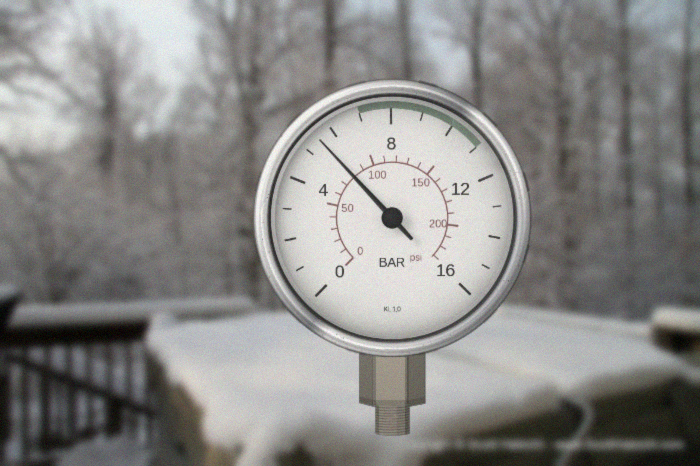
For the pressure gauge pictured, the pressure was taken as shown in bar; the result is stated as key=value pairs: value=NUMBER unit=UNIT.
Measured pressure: value=5.5 unit=bar
